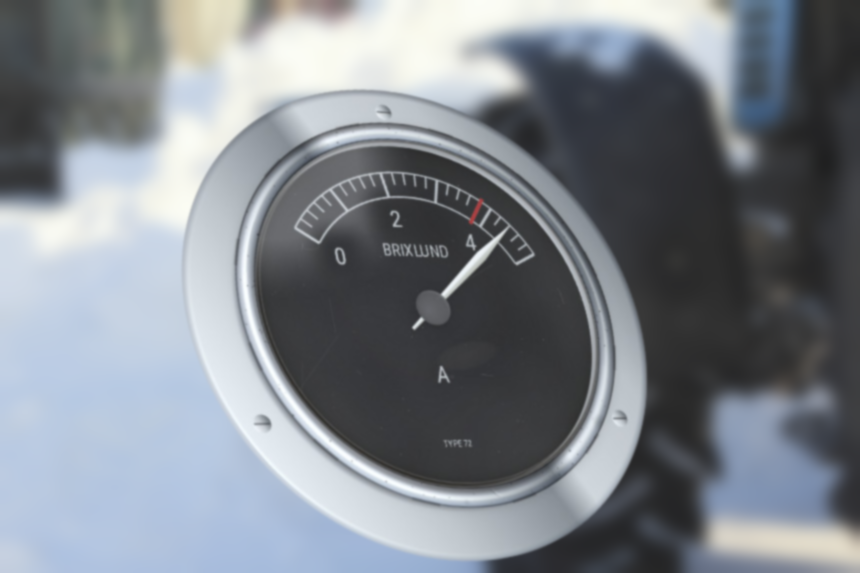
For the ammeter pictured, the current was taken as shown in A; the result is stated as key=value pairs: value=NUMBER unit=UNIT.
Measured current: value=4.4 unit=A
